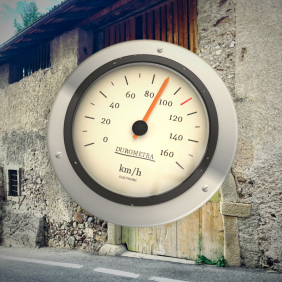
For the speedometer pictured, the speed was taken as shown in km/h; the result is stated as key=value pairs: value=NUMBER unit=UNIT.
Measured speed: value=90 unit=km/h
